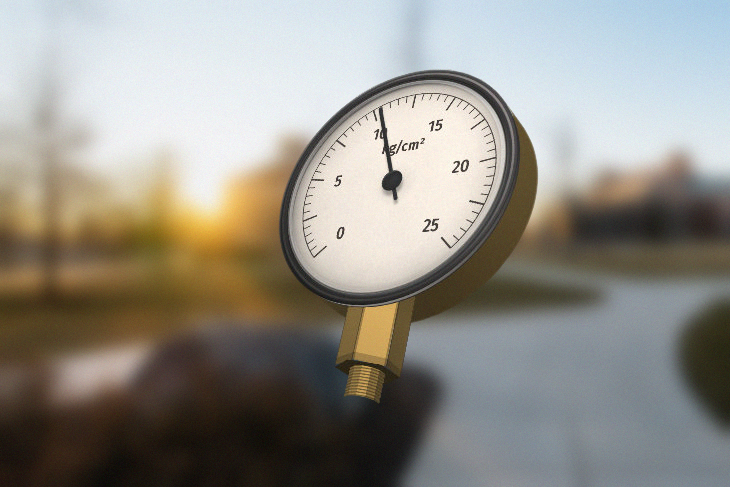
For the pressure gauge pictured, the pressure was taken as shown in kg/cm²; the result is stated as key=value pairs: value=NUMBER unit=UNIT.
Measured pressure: value=10.5 unit=kg/cm²
